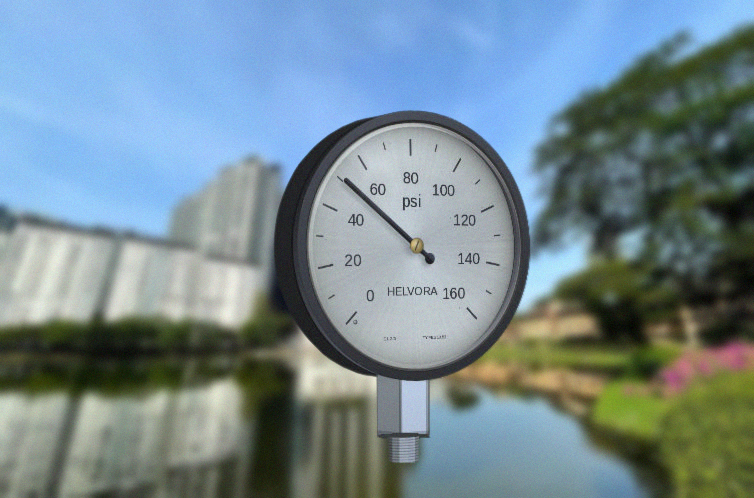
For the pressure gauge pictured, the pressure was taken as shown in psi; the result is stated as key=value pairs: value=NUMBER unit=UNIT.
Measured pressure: value=50 unit=psi
